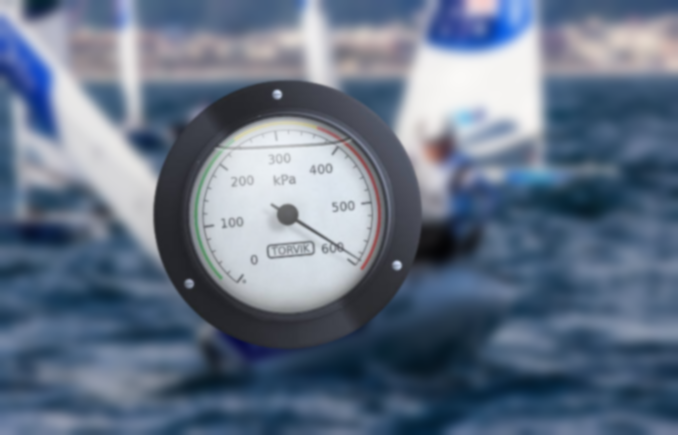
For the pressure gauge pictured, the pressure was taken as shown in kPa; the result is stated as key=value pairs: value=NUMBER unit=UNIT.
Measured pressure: value=590 unit=kPa
